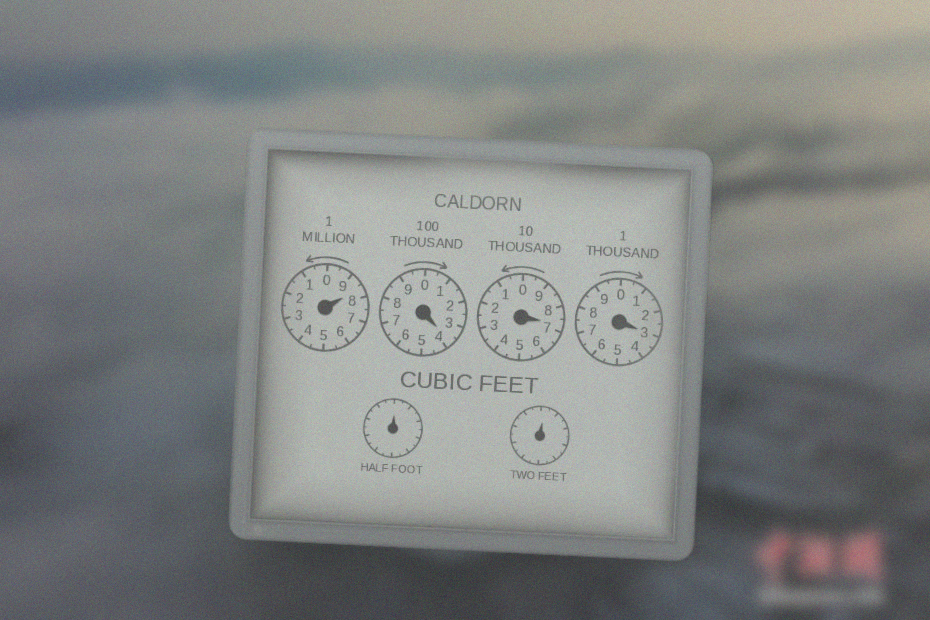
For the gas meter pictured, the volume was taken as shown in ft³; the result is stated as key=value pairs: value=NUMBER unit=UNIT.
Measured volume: value=837300 unit=ft³
